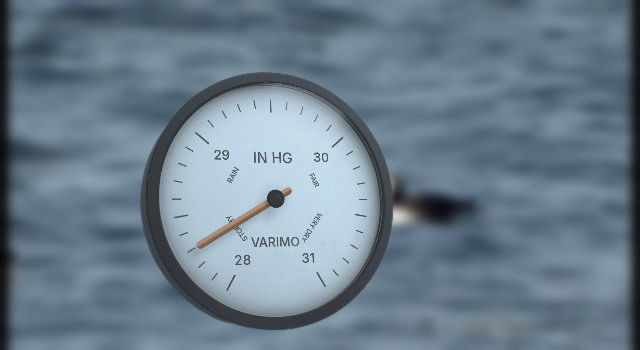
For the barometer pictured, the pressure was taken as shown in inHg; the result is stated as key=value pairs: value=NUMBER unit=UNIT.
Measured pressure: value=28.3 unit=inHg
